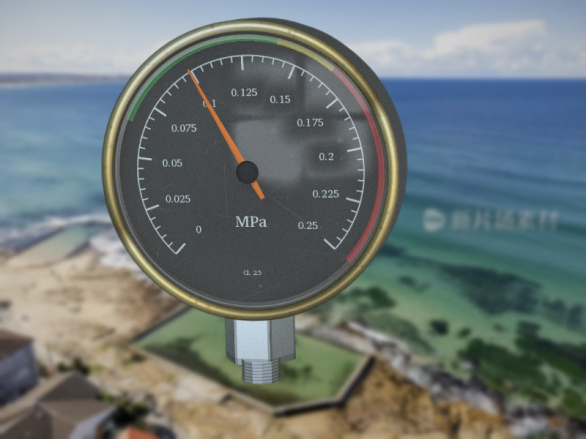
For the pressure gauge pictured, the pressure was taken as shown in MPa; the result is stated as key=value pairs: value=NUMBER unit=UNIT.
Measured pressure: value=0.1 unit=MPa
